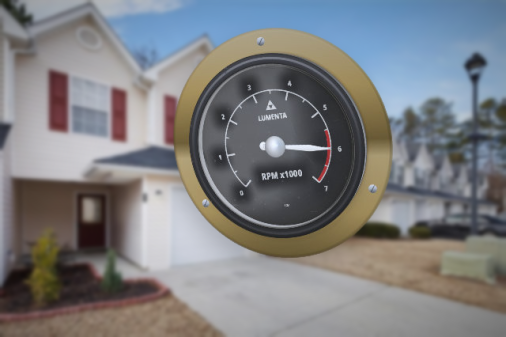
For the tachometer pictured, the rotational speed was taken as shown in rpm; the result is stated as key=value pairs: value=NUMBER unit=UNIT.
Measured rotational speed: value=6000 unit=rpm
